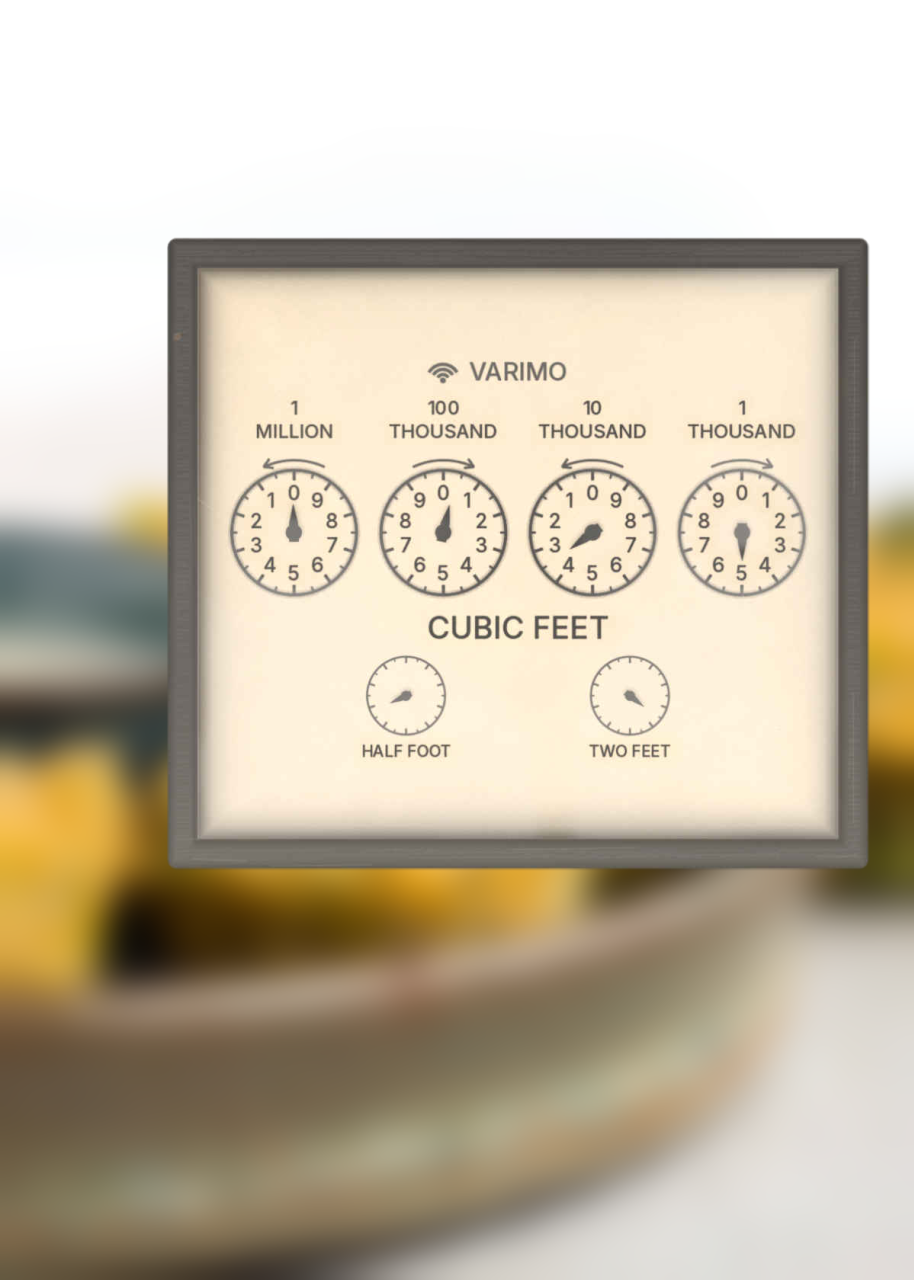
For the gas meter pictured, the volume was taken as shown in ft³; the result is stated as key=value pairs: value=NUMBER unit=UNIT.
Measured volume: value=3500 unit=ft³
